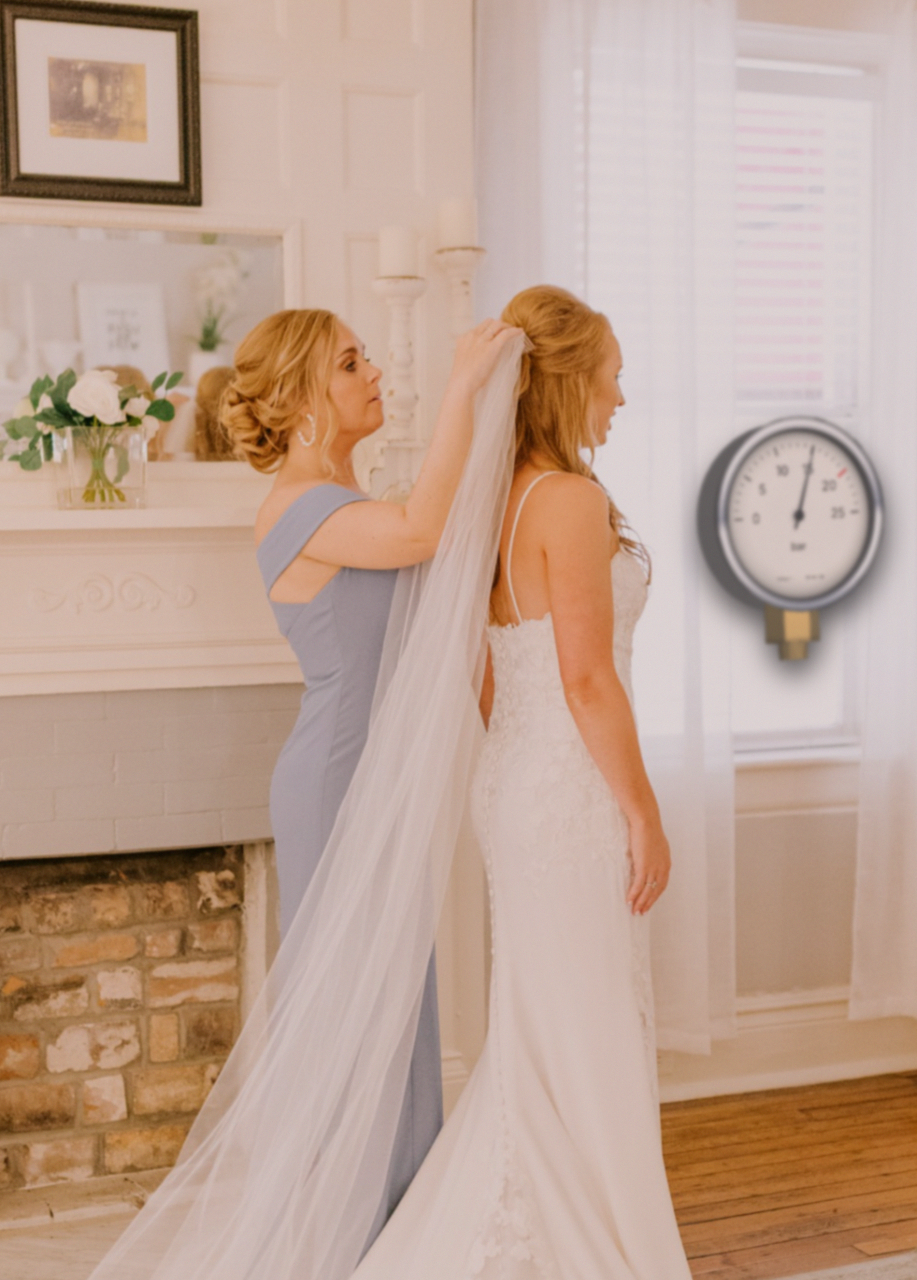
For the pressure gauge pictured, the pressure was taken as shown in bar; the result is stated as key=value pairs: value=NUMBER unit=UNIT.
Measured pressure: value=15 unit=bar
